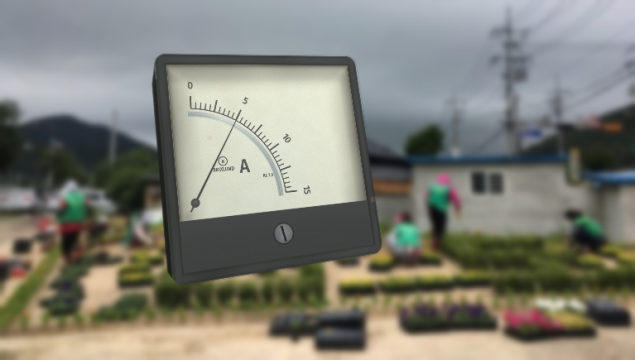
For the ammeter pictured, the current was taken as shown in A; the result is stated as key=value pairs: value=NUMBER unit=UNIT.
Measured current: value=5 unit=A
